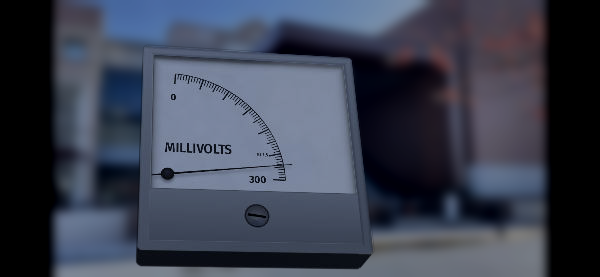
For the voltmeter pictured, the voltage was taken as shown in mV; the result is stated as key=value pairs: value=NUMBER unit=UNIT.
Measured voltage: value=275 unit=mV
